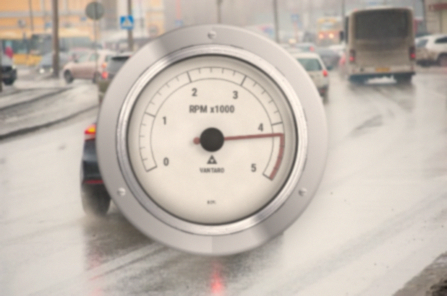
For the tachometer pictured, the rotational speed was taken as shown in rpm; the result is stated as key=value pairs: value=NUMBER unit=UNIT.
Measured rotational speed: value=4200 unit=rpm
